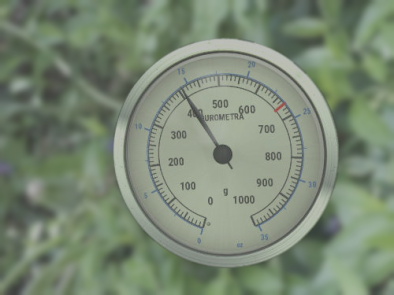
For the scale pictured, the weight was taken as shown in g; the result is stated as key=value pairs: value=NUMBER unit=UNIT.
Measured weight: value=410 unit=g
